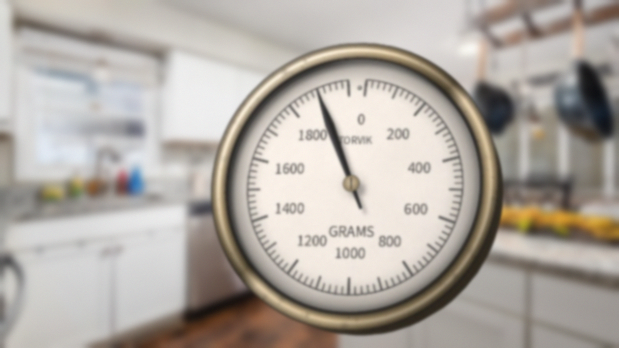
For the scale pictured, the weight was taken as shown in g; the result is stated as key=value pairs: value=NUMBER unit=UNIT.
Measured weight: value=1900 unit=g
